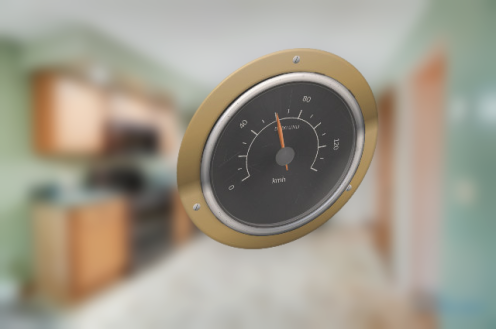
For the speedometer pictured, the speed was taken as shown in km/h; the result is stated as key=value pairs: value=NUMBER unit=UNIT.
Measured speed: value=60 unit=km/h
